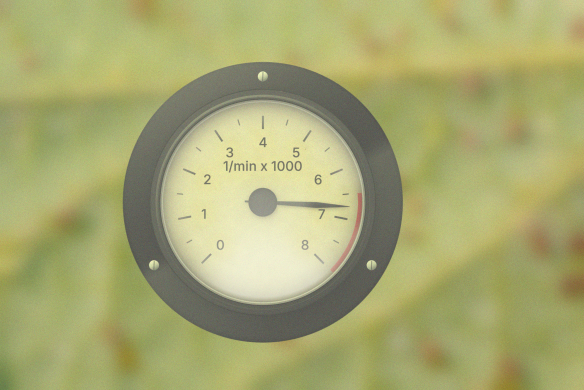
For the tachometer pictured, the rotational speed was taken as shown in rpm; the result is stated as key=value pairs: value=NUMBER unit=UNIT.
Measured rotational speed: value=6750 unit=rpm
